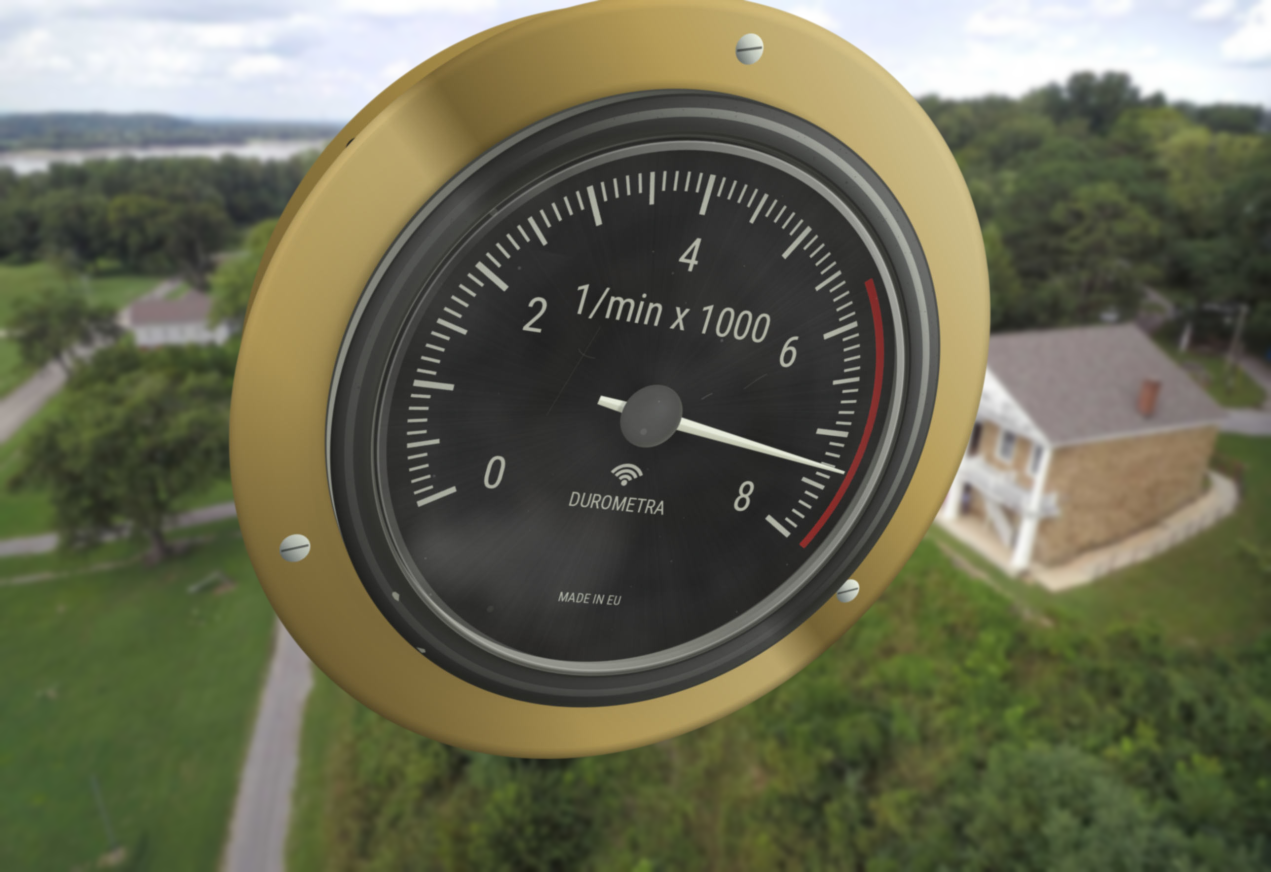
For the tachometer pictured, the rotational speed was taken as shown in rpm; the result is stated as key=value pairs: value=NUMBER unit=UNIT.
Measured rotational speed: value=7300 unit=rpm
